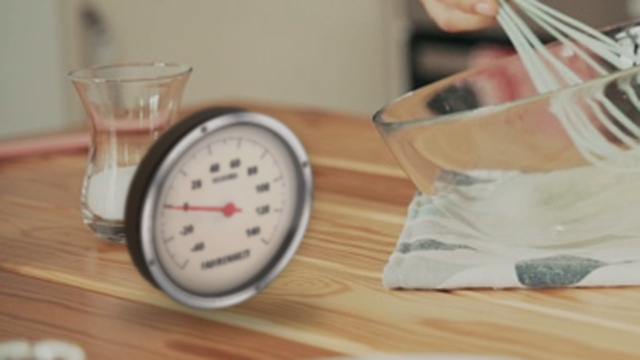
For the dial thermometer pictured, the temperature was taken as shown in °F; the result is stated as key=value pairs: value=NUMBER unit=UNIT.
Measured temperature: value=0 unit=°F
